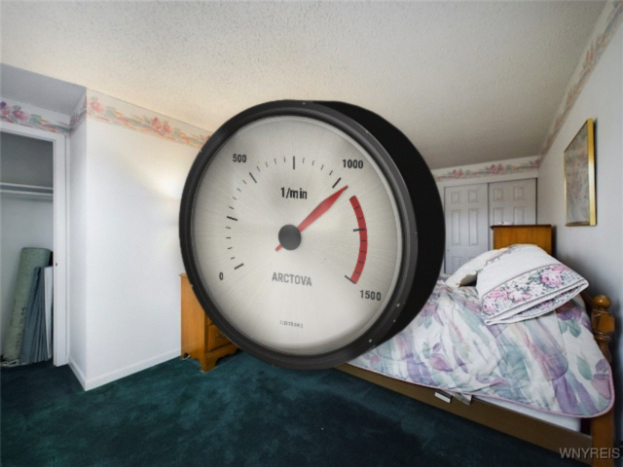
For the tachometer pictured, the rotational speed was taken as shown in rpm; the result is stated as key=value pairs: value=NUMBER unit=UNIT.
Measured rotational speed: value=1050 unit=rpm
